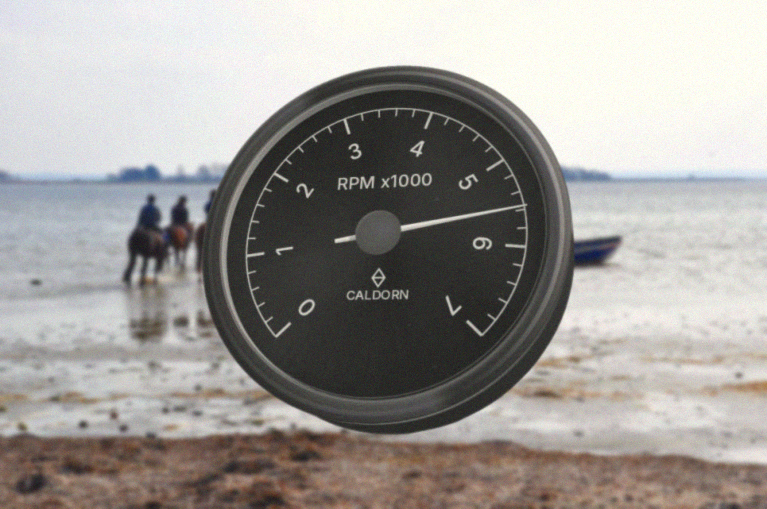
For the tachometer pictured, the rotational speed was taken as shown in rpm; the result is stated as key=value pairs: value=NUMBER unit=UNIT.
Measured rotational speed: value=5600 unit=rpm
